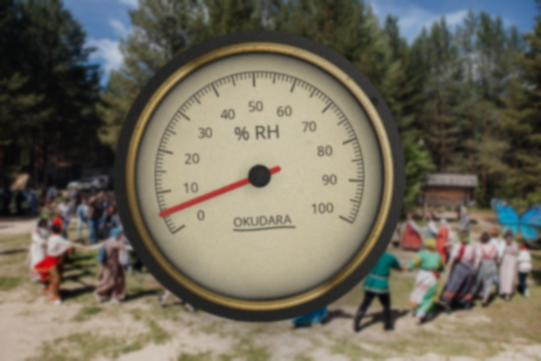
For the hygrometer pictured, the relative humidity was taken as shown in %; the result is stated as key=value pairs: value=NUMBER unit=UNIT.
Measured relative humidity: value=5 unit=%
